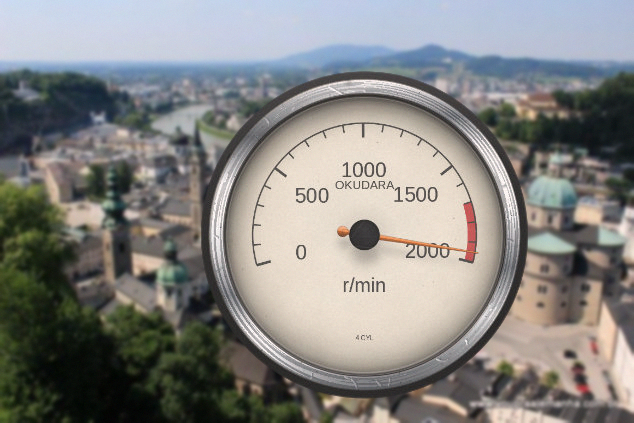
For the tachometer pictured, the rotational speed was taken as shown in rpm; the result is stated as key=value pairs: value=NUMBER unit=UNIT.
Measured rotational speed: value=1950 unit=rpm
